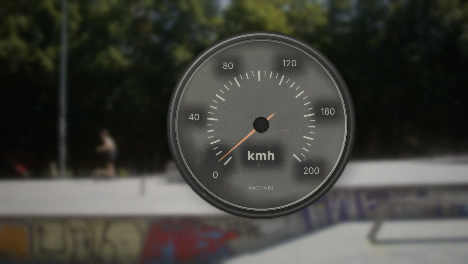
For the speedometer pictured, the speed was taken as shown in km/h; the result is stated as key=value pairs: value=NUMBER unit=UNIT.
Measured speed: value=5 unit=km/h
